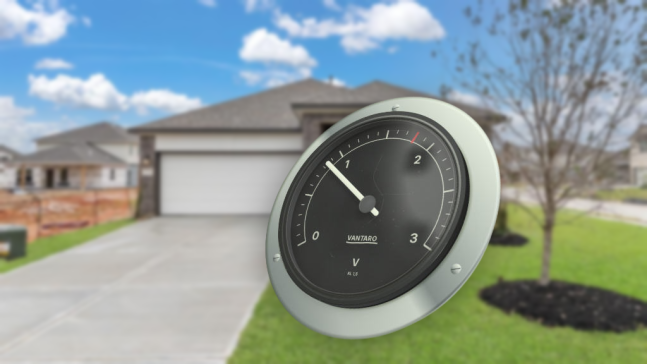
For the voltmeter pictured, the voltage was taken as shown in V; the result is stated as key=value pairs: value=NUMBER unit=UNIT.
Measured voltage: value=0.85 unit=V
